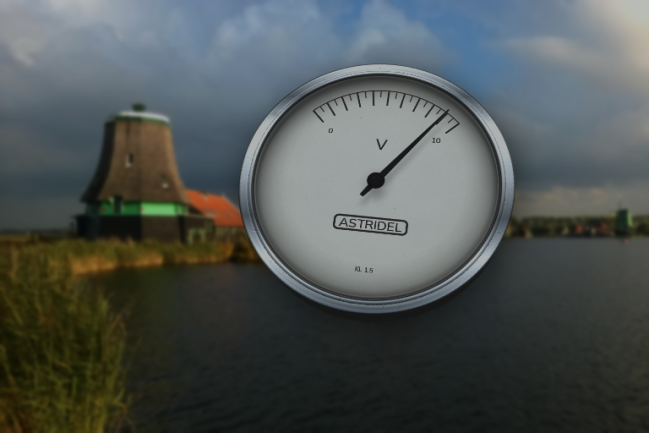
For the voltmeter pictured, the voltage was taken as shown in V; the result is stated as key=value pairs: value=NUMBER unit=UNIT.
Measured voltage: value=9 unit=V
